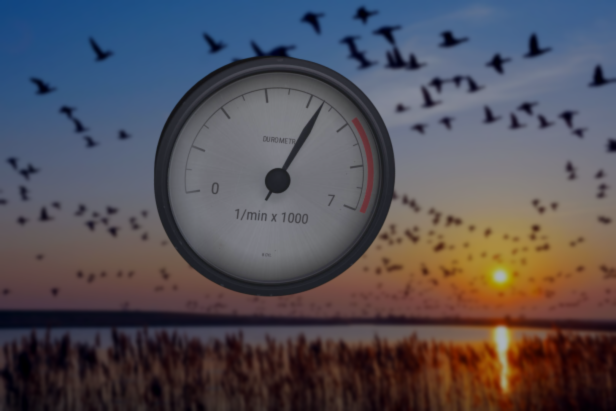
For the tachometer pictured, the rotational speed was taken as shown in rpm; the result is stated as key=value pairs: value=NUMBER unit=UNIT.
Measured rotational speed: value=4250 unit=rpm
